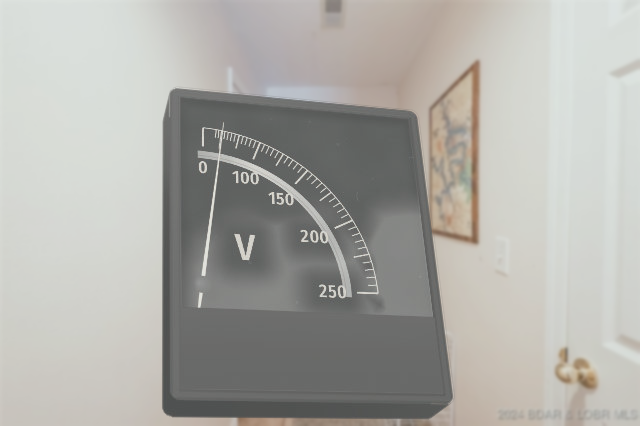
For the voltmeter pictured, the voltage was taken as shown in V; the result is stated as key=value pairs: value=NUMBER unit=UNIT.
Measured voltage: value=50 unit=V
